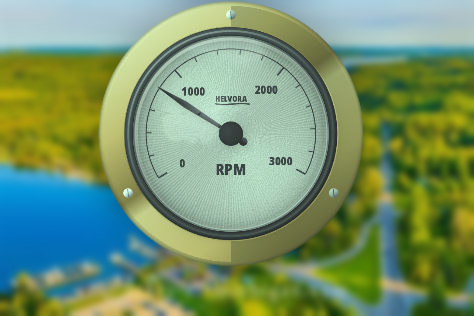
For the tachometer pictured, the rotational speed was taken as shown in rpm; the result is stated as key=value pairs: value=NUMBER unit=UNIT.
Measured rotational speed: value=800 unit=rpm
